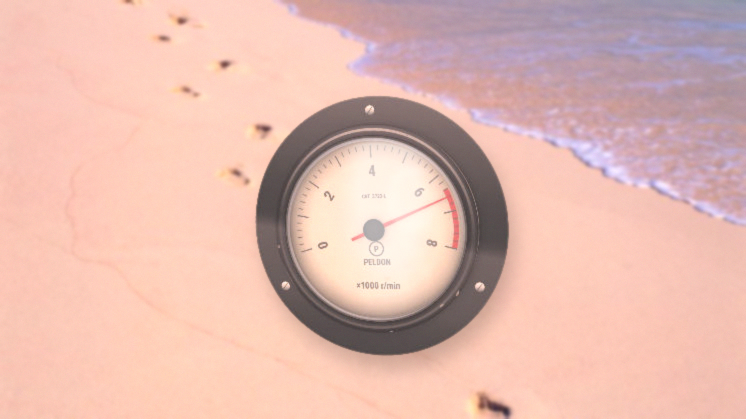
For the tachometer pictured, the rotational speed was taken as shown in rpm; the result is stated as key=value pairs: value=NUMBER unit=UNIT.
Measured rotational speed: value=6600 unit=rpm
